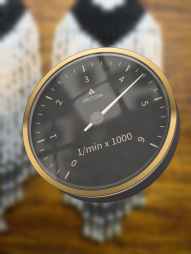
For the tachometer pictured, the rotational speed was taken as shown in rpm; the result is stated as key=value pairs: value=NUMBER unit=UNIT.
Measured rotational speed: value=4400 unit=rpm
